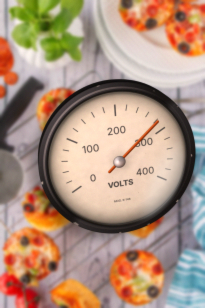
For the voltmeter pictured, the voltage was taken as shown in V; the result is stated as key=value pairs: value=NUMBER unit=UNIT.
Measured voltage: value=280 unit=V
